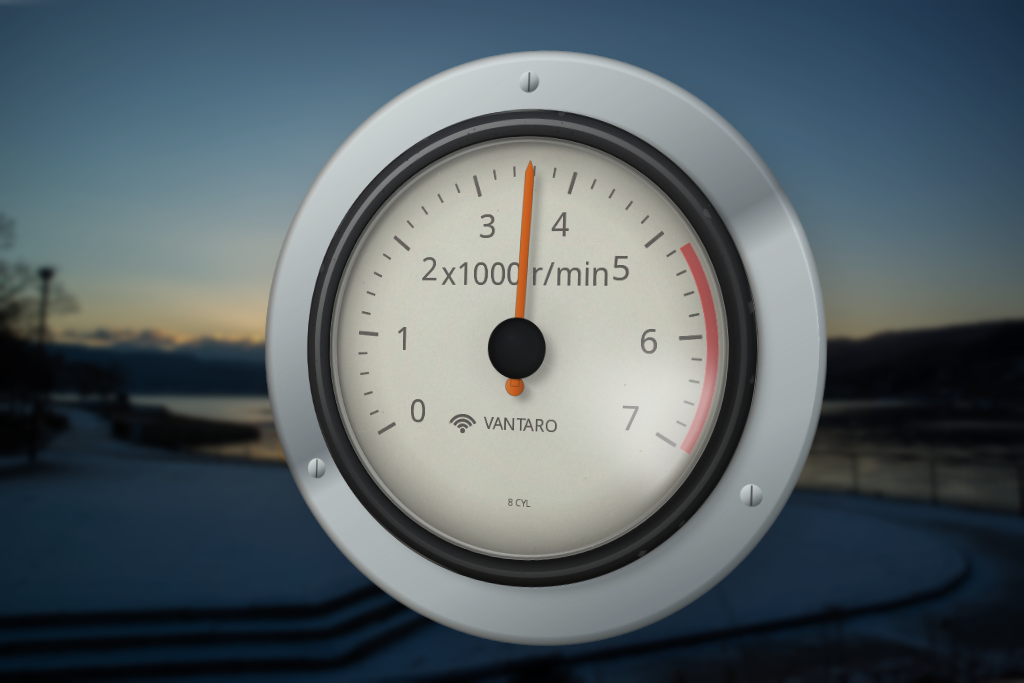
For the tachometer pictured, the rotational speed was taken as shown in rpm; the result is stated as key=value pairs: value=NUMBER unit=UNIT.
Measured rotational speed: value=3600 unit=rpm
